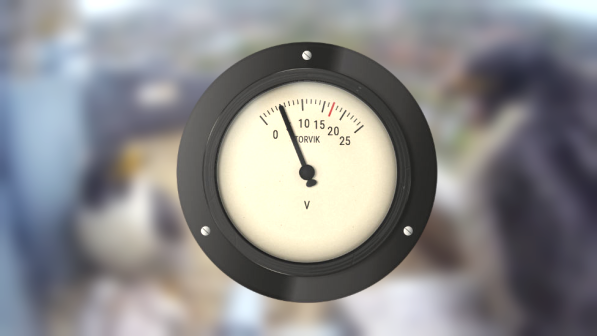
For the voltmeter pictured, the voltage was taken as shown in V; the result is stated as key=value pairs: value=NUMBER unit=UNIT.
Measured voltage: value=5 unit=V
